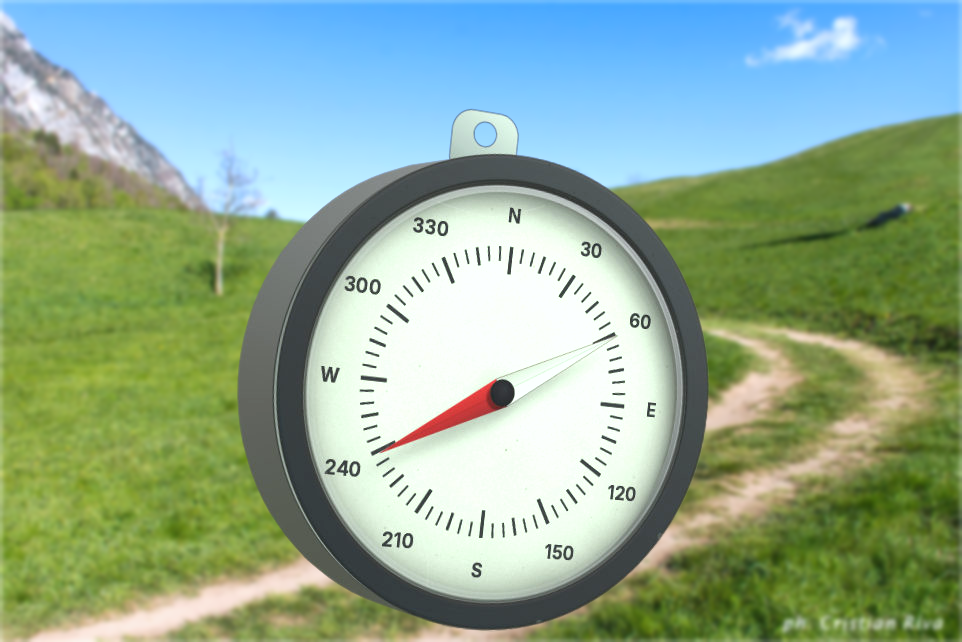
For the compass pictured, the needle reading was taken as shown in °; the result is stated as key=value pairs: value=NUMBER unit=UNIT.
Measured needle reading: value=240 unit=°
